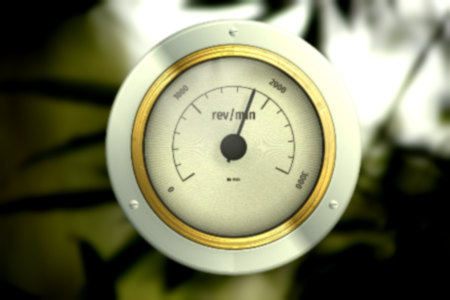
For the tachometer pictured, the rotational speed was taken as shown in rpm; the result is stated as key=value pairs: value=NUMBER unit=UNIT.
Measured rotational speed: value=1800 unit=rpm
